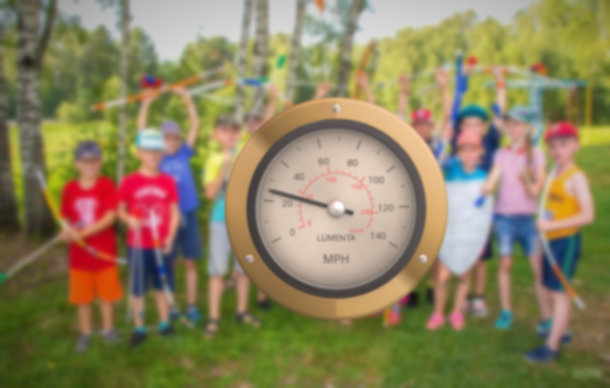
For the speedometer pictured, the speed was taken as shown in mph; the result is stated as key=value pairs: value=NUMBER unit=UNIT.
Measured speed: value=25 unit=mph
